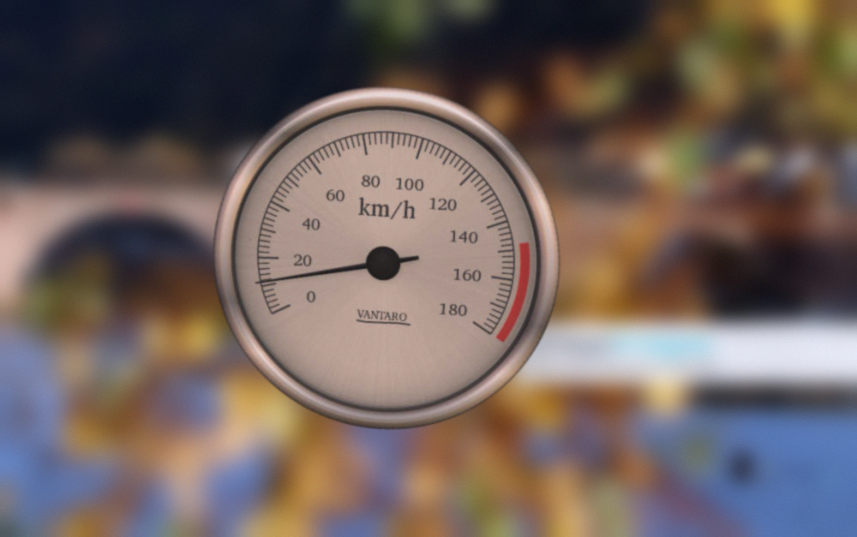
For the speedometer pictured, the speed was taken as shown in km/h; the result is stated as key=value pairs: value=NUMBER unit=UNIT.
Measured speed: value=12 unit=km/h
